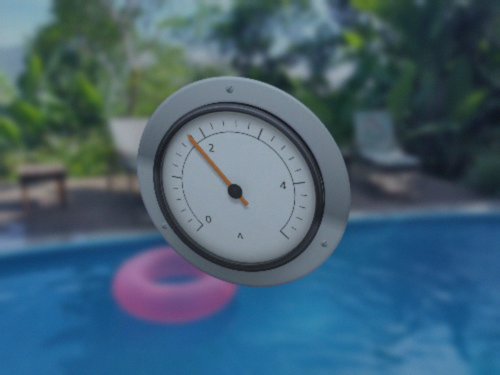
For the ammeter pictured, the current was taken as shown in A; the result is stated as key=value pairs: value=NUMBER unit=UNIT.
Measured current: value=1.8 unit=A
